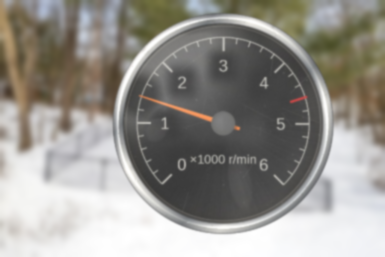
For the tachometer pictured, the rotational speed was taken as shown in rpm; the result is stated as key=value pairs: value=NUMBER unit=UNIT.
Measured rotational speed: value=1400 unit=rpm
